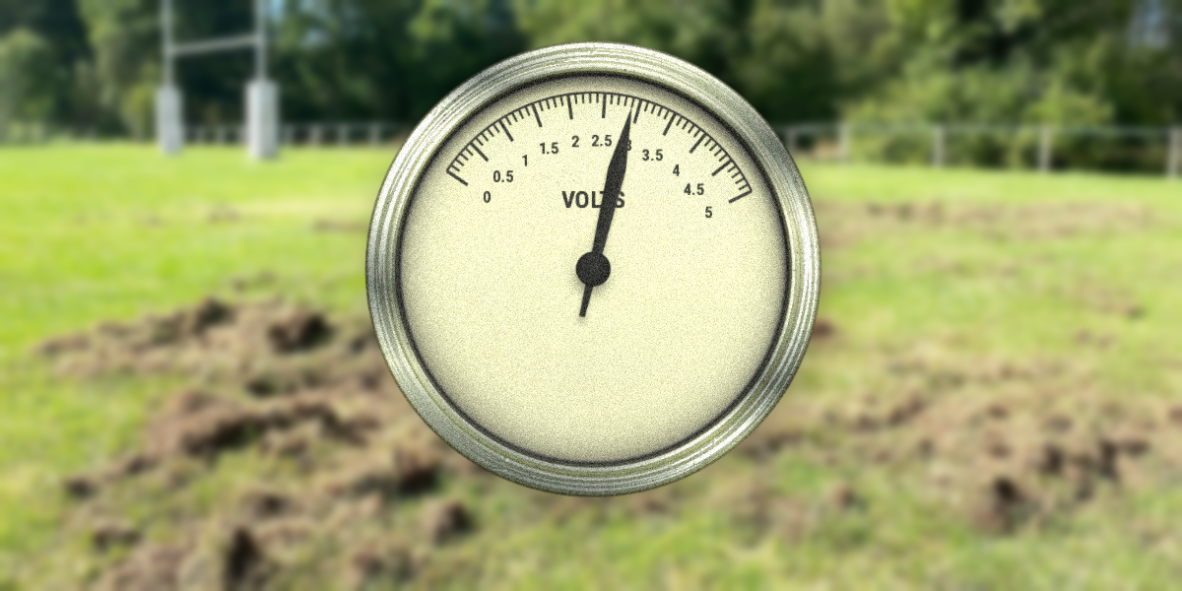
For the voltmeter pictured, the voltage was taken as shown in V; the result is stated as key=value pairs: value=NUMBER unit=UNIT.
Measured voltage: value=2.9 unit=V
